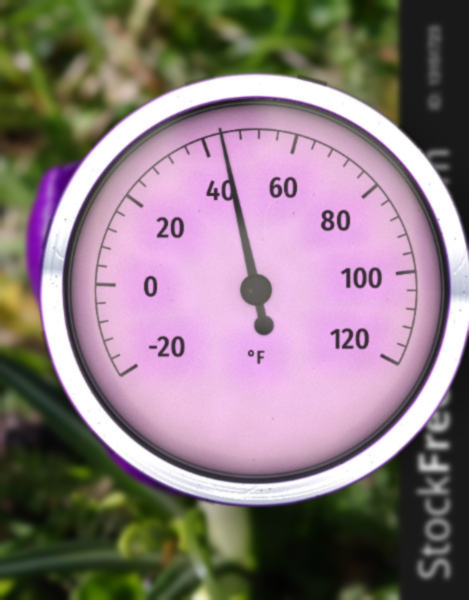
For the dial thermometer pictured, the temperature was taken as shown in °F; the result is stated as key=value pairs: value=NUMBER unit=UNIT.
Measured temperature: value=44 unit=°F
